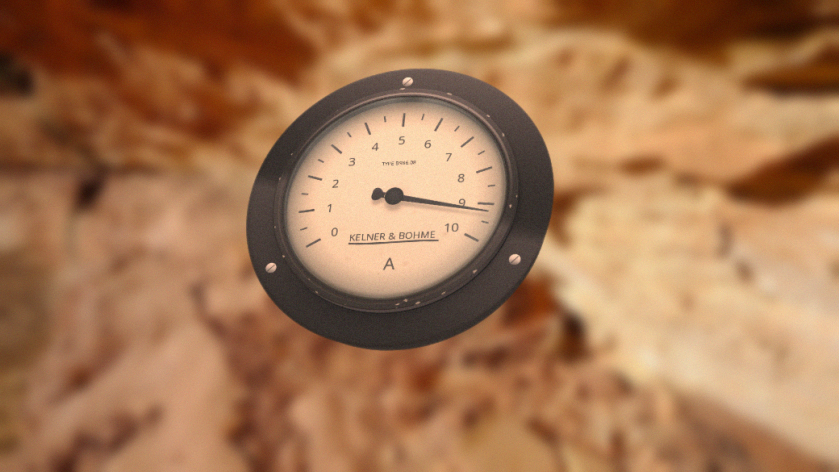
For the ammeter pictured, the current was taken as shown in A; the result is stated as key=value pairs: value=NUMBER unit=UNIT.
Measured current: value=9.25 unit=A
